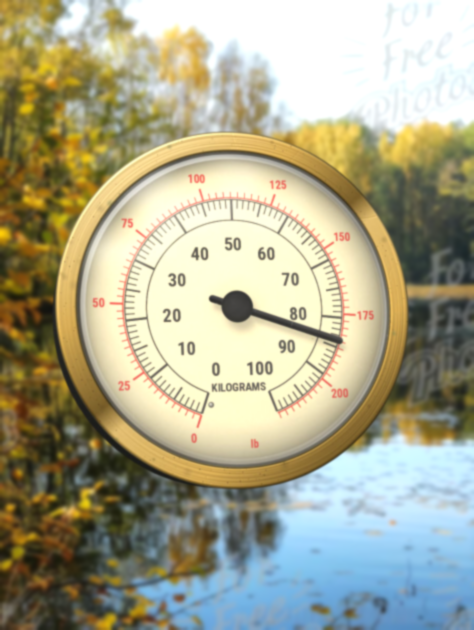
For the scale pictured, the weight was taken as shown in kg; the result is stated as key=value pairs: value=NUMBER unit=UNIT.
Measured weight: value=84 unit=kg
